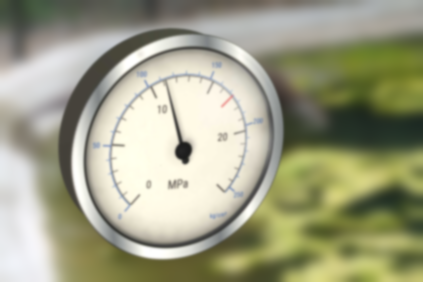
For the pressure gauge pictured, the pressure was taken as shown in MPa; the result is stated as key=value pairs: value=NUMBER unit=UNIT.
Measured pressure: value=11 unit=MPa
